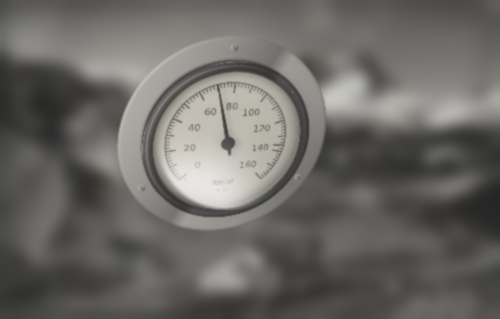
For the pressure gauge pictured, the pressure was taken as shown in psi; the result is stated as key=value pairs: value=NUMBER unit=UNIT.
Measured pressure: value=70 unit=psi
